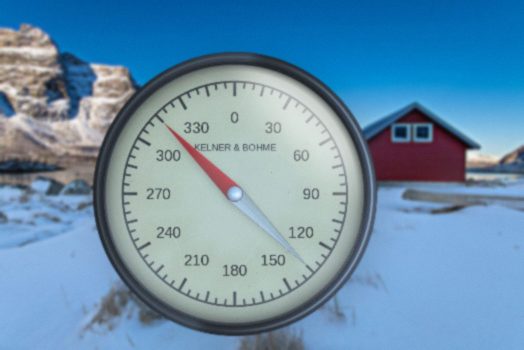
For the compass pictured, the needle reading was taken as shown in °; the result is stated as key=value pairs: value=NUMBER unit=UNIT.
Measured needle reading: value=315 unit=°
